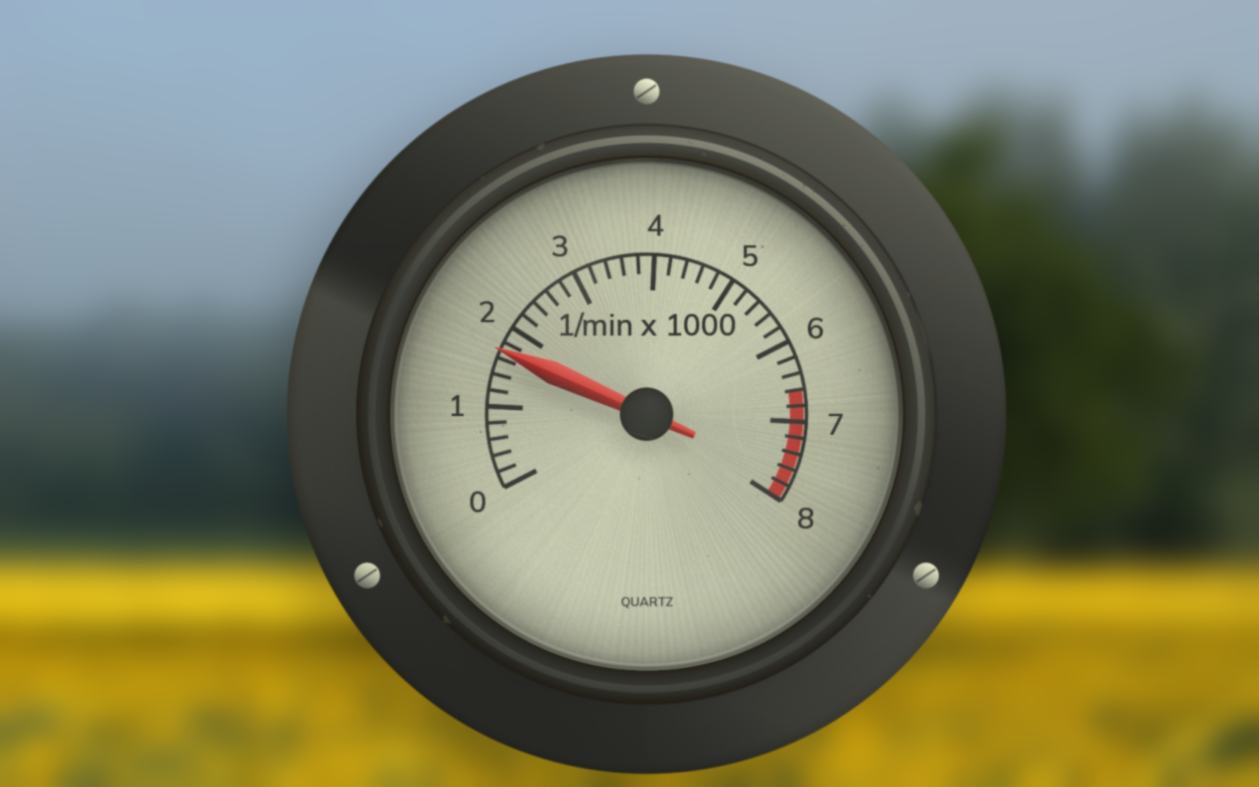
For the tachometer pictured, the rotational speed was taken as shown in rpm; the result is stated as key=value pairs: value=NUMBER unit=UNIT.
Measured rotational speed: value=1700 unit=rpm
